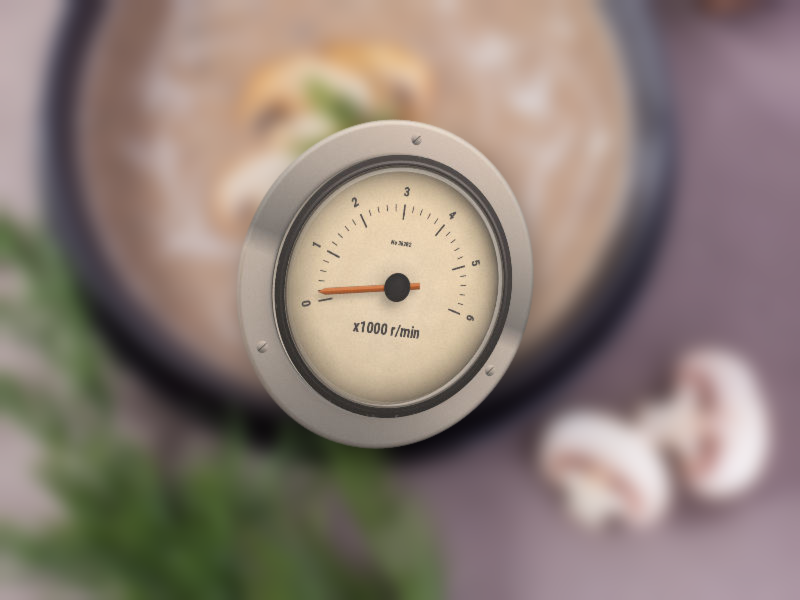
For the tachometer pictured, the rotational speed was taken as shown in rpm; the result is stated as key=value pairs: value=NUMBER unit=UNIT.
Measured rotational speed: value=200 unit=rpm
